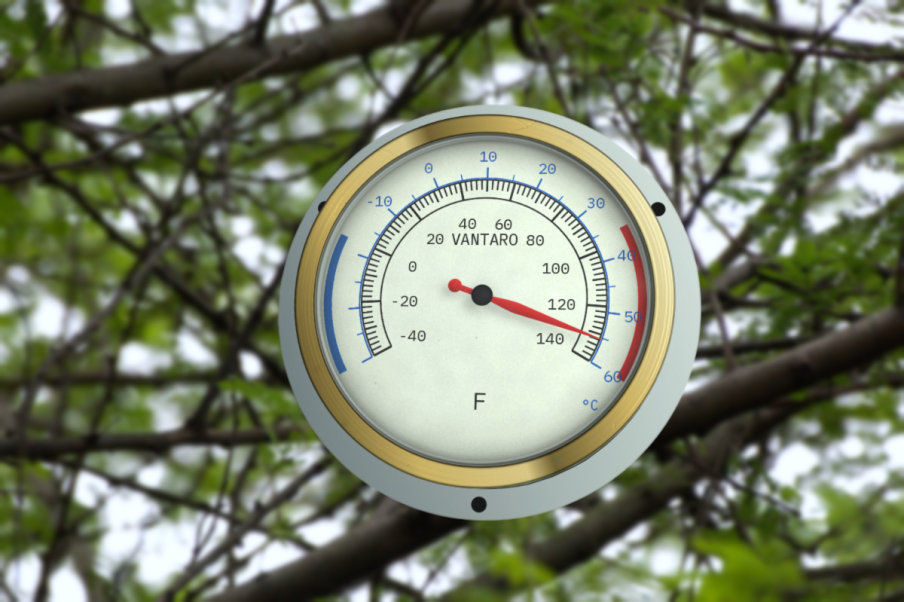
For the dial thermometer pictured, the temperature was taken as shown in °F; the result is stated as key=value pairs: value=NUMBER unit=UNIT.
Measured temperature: value=132 unit=°F
